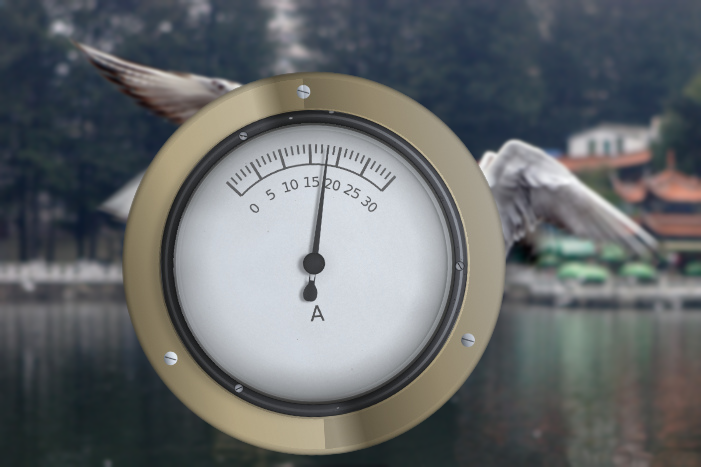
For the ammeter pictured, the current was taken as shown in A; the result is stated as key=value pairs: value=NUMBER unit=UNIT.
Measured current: value=18 unit=A
